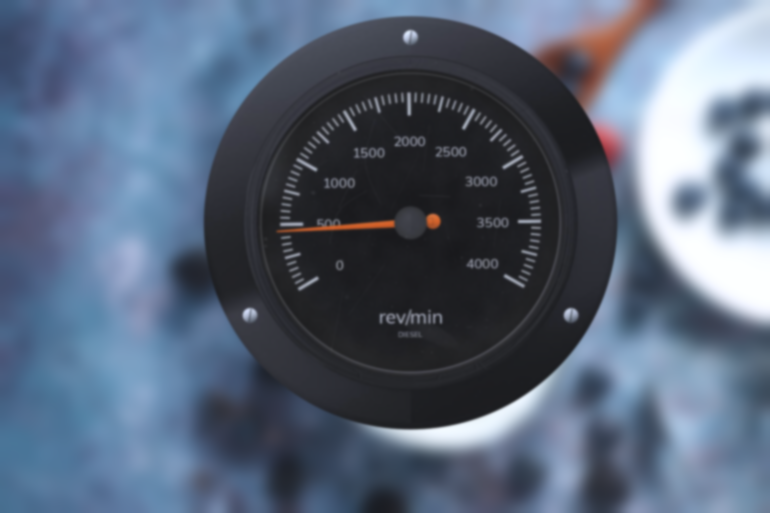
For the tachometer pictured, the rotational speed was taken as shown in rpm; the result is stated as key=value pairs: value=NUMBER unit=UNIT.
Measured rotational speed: value=450 unit=rpm
